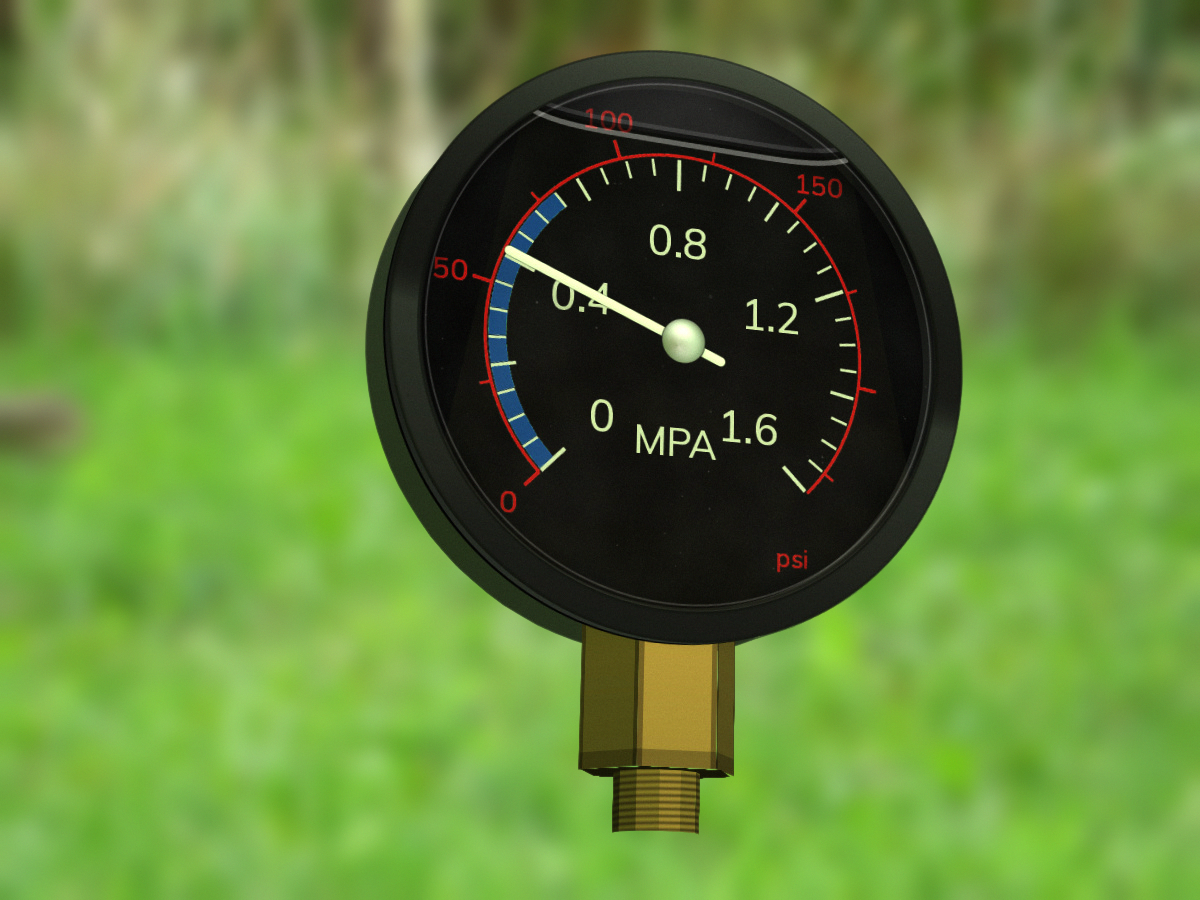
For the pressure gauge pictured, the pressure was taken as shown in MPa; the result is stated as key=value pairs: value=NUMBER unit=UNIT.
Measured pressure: value=0.4 unit=MPa
